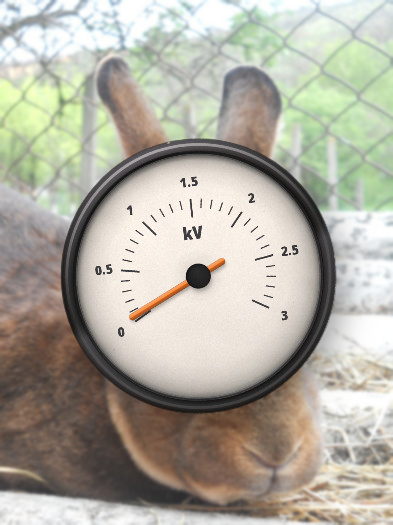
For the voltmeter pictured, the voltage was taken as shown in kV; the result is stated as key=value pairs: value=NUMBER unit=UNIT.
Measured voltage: value=0.05 unit=kV
